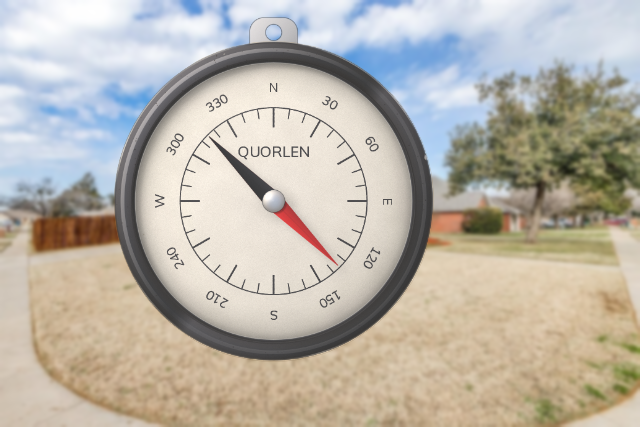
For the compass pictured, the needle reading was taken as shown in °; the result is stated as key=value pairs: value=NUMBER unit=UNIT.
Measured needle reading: value=135 unit=°
